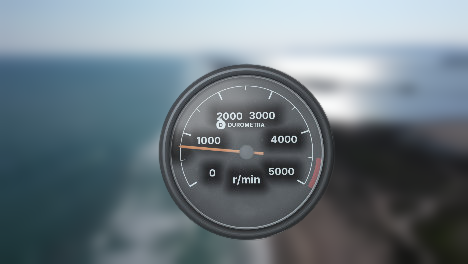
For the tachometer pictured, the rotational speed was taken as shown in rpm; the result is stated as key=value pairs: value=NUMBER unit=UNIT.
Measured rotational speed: value=750 unit=rpm
